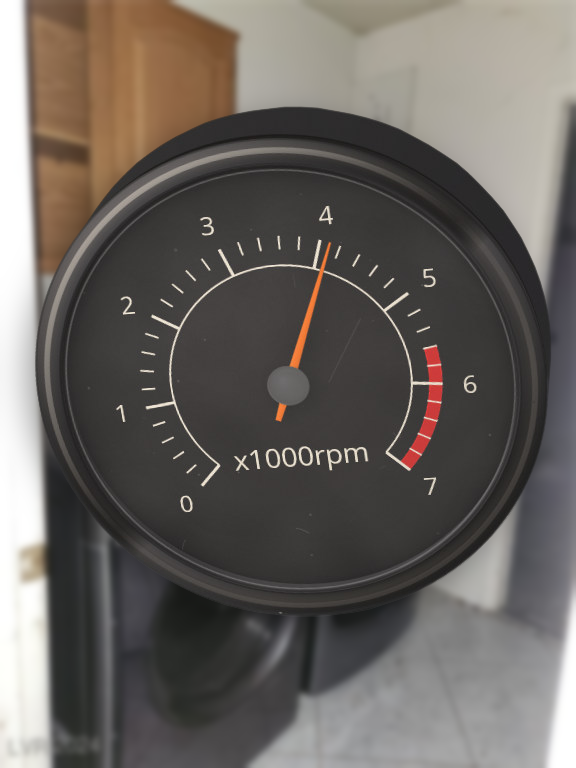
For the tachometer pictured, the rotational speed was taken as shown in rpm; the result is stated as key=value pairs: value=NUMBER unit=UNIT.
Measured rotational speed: value=4100 unit=rpm
